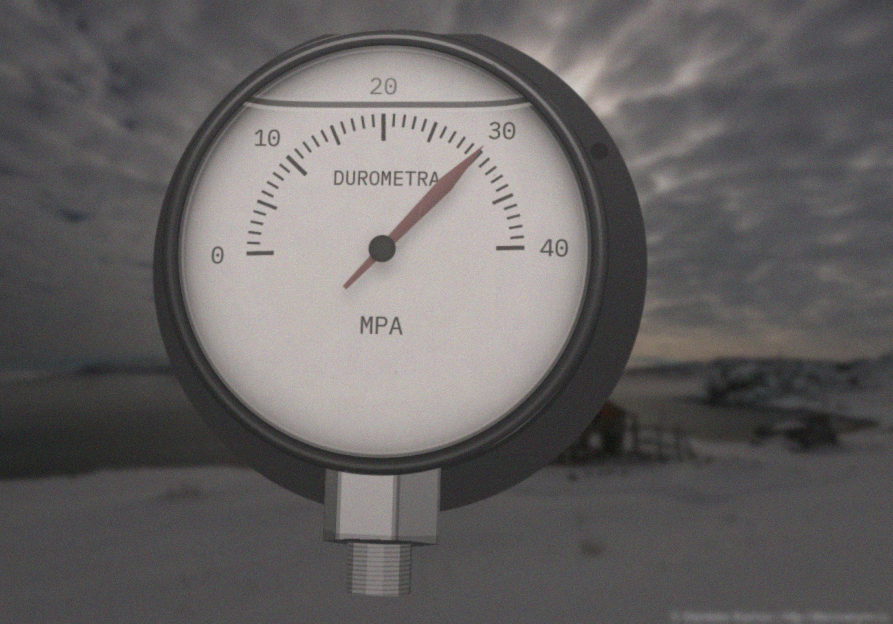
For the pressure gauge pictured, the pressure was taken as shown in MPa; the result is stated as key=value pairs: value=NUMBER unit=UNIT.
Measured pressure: value=30 unit=MPa
